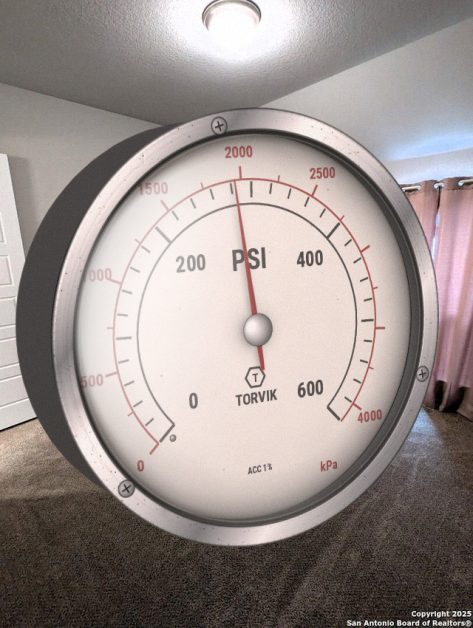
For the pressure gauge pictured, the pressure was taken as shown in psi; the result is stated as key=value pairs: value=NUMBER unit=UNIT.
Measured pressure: value=280 unit=psi
